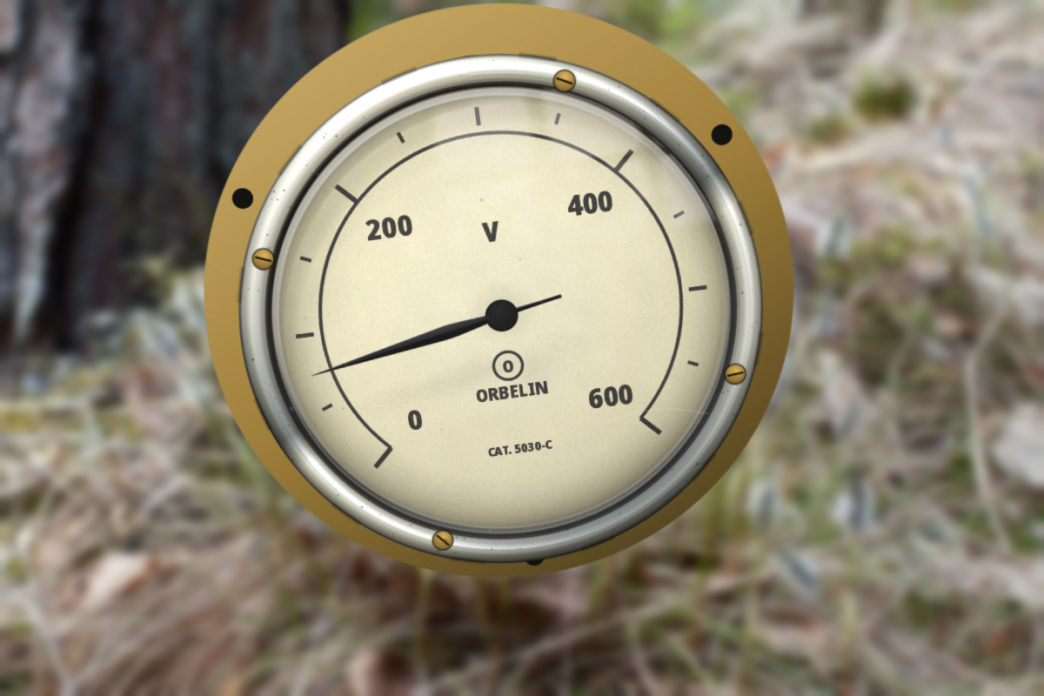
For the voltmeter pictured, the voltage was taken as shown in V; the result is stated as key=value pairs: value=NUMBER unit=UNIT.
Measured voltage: value=75 unit=V
